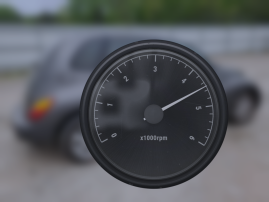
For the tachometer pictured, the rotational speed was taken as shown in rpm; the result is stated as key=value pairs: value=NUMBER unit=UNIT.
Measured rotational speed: value=4500 unit=rpm
